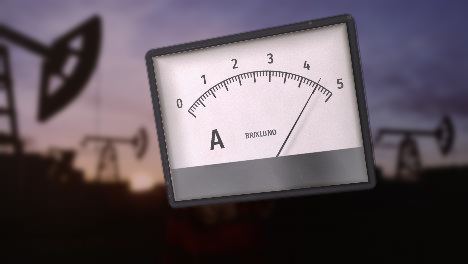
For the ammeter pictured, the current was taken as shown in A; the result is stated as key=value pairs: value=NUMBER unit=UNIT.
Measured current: value=4.5 unit=A
